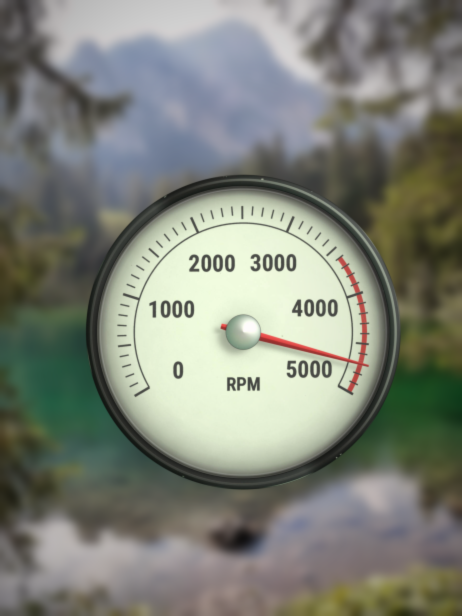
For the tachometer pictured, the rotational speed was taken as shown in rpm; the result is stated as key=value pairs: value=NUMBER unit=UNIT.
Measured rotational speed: value=4700 unit=rpm
